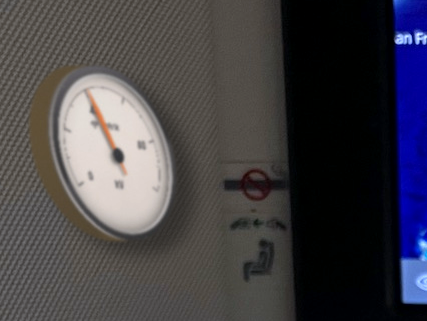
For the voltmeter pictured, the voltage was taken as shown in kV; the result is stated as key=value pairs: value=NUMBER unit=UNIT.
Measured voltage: value=40 unit=kV
